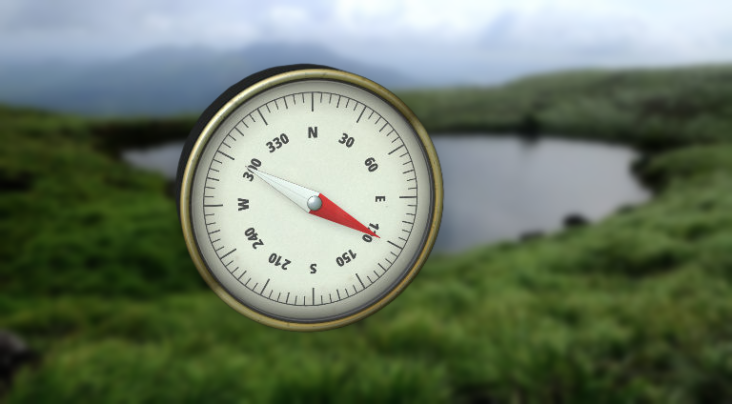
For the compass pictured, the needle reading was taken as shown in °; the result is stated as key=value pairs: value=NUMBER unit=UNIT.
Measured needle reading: value=120 unit=°
